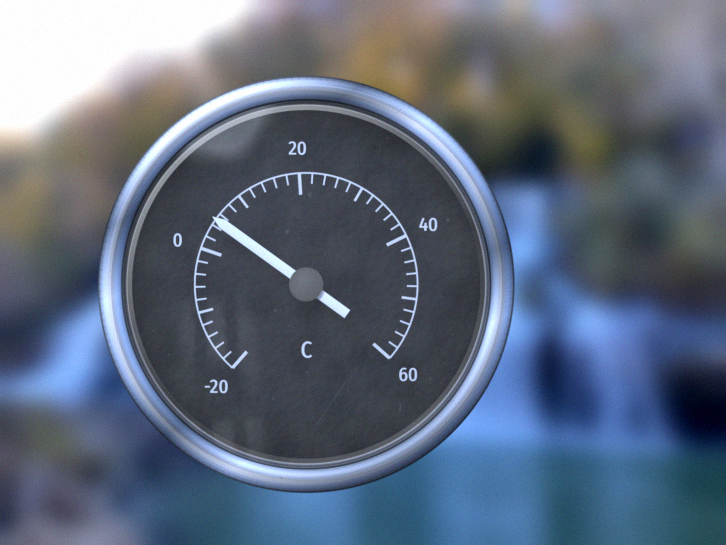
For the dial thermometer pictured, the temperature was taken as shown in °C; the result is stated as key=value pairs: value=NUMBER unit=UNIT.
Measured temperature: value=5 unit=°C
